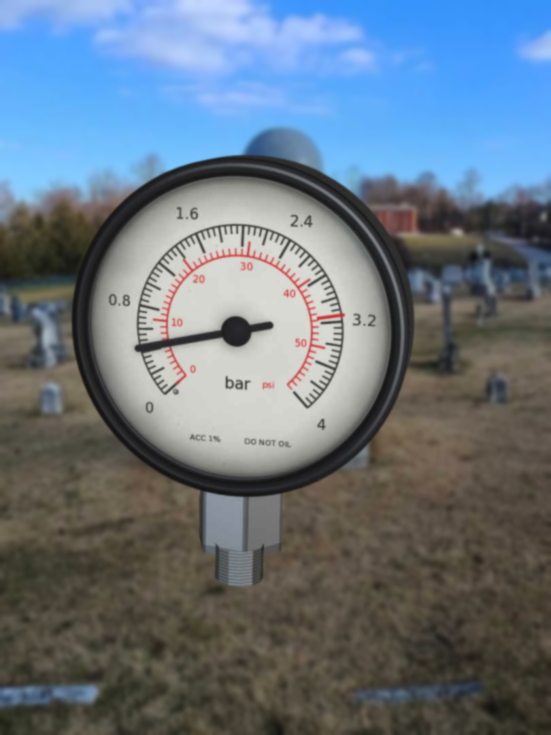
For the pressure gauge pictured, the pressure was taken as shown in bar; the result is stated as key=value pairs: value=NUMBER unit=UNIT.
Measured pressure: value=0.45 unit=bar
